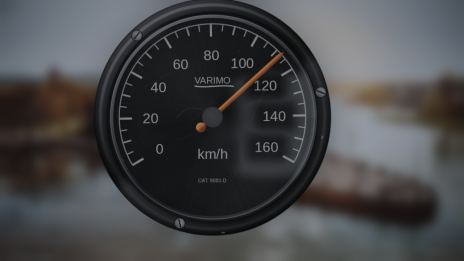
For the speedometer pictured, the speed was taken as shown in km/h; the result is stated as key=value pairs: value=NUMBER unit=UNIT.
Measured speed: value=112.5 unit=km/h
